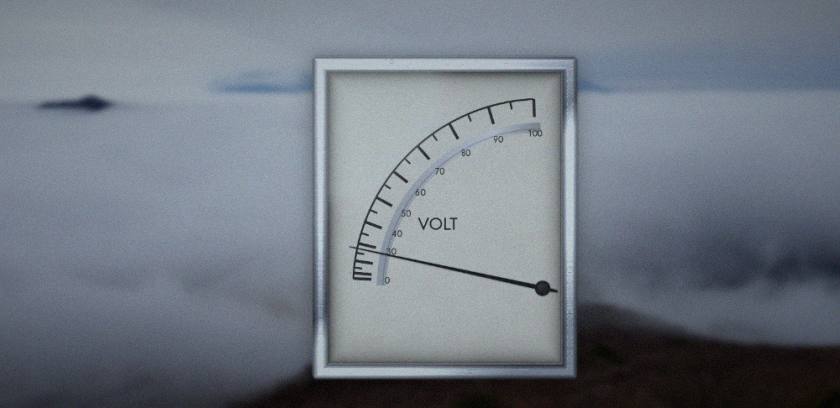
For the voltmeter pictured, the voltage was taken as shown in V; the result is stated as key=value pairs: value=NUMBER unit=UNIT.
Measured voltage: value=27.5 unit=V
